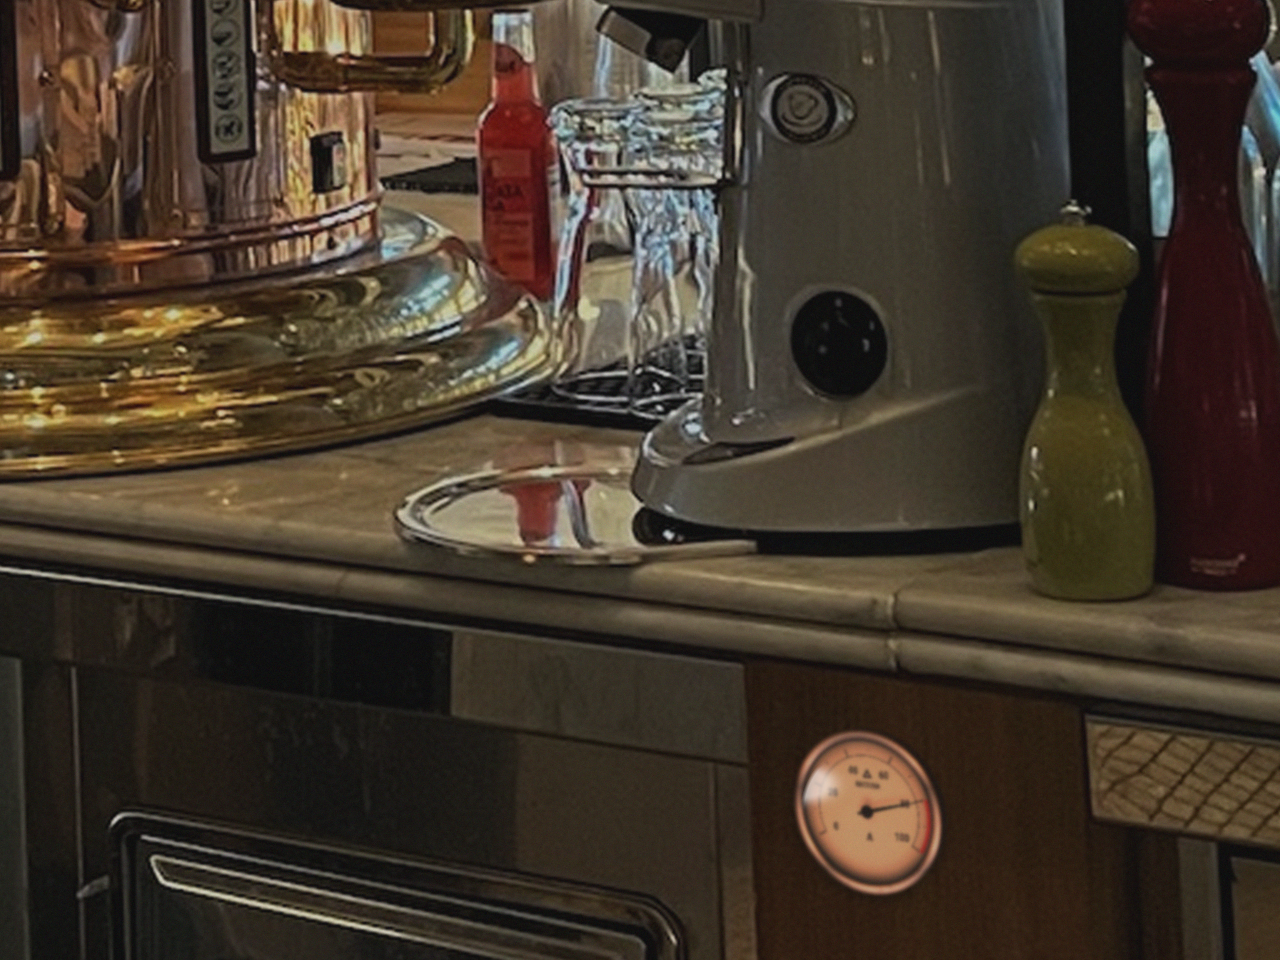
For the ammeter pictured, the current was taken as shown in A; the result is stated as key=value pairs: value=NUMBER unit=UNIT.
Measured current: value=80 unit=A
